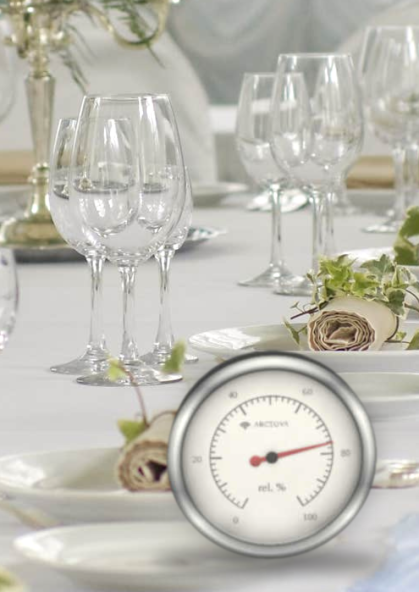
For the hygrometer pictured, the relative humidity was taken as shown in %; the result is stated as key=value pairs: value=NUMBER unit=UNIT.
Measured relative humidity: value=76 unit=%
